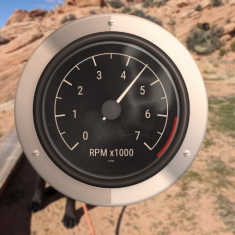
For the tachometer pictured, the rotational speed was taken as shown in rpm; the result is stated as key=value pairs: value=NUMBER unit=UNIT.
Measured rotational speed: value=4500 unit=rpm
